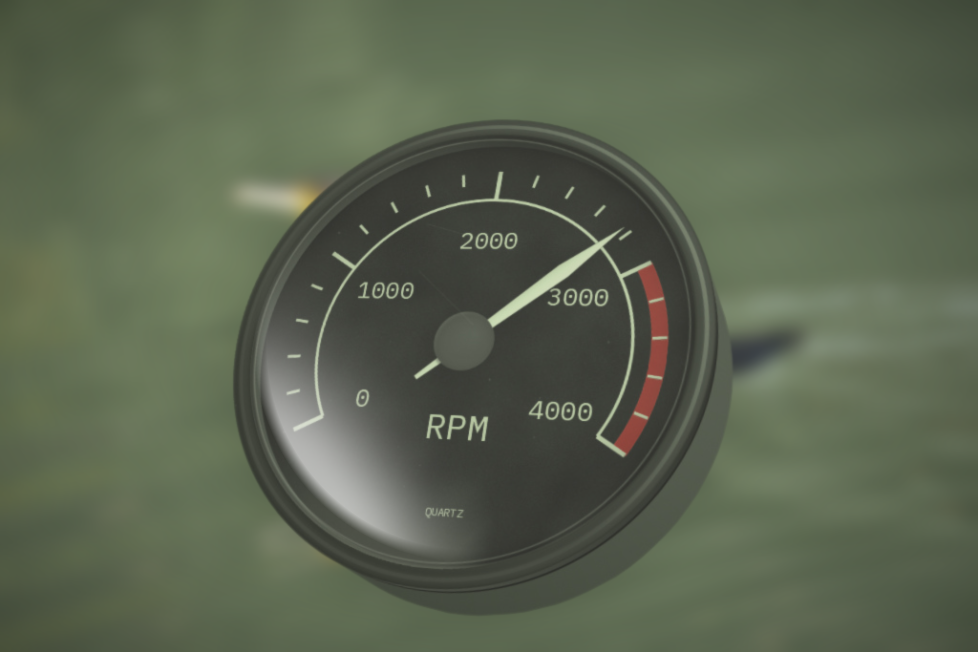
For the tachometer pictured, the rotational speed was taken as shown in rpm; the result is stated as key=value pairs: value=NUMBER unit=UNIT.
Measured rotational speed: value=2800 unit=rpm
